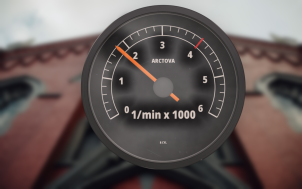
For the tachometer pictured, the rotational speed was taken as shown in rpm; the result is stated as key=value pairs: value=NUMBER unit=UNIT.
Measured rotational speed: value=1800 unit=rpm
